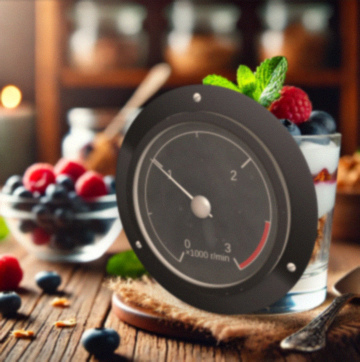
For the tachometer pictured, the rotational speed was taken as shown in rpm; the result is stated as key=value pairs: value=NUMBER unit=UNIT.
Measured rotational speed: value=1000 unit=rpm
